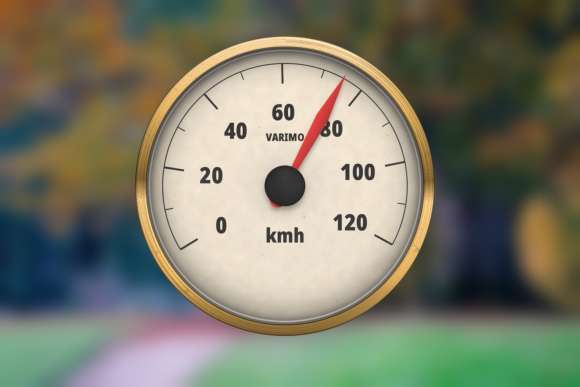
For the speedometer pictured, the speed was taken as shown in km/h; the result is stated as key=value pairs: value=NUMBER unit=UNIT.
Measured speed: value=75 unit=km/h
